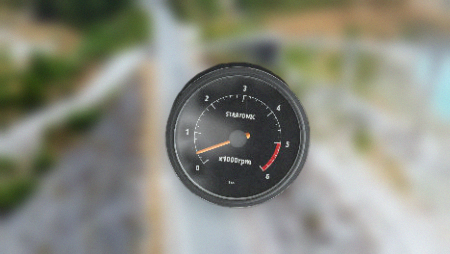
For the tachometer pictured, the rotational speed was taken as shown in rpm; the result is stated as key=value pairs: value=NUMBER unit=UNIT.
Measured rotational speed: value=400 unit=rpm
